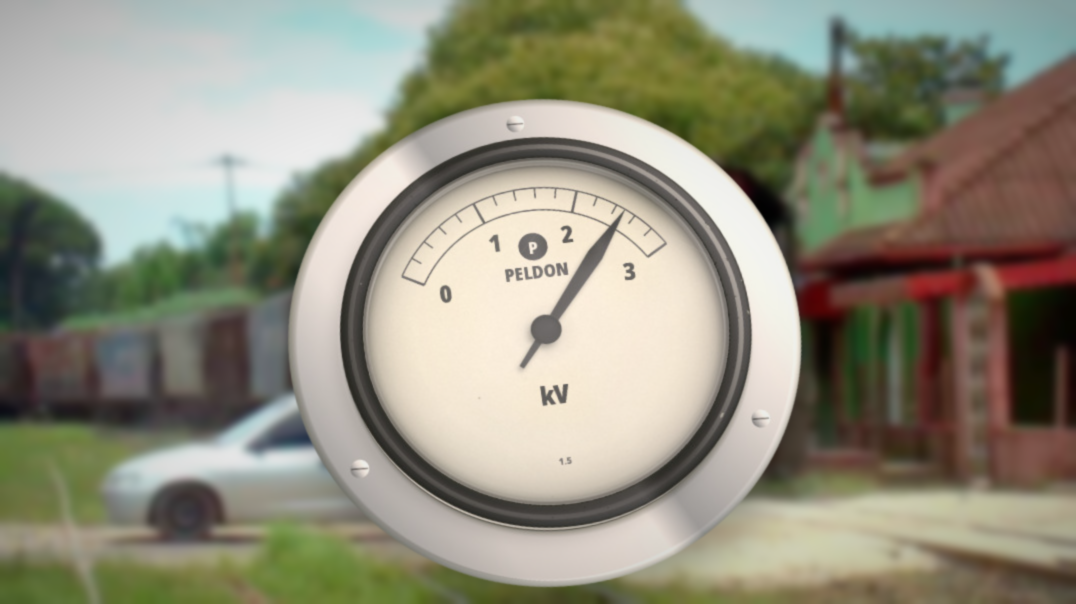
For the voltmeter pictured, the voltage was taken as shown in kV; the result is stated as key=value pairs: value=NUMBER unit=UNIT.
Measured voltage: value=2.5 unit=kV
